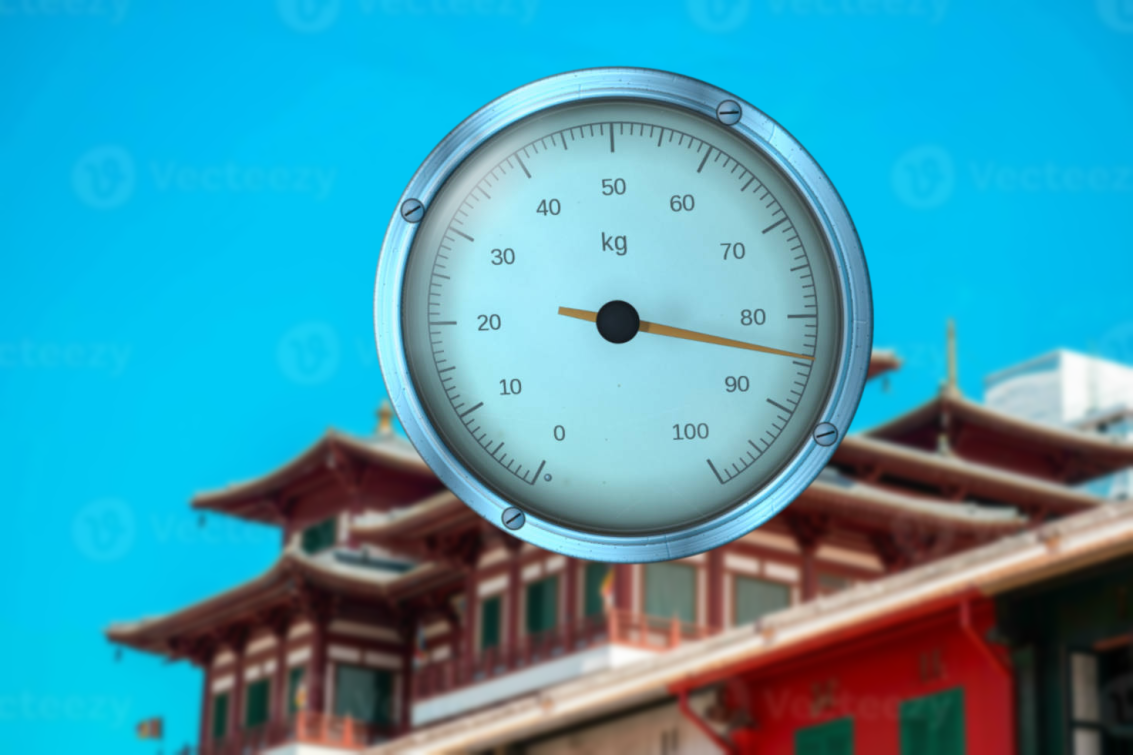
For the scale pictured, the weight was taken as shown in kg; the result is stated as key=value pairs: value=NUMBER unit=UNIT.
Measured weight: value=84 unit=kg
